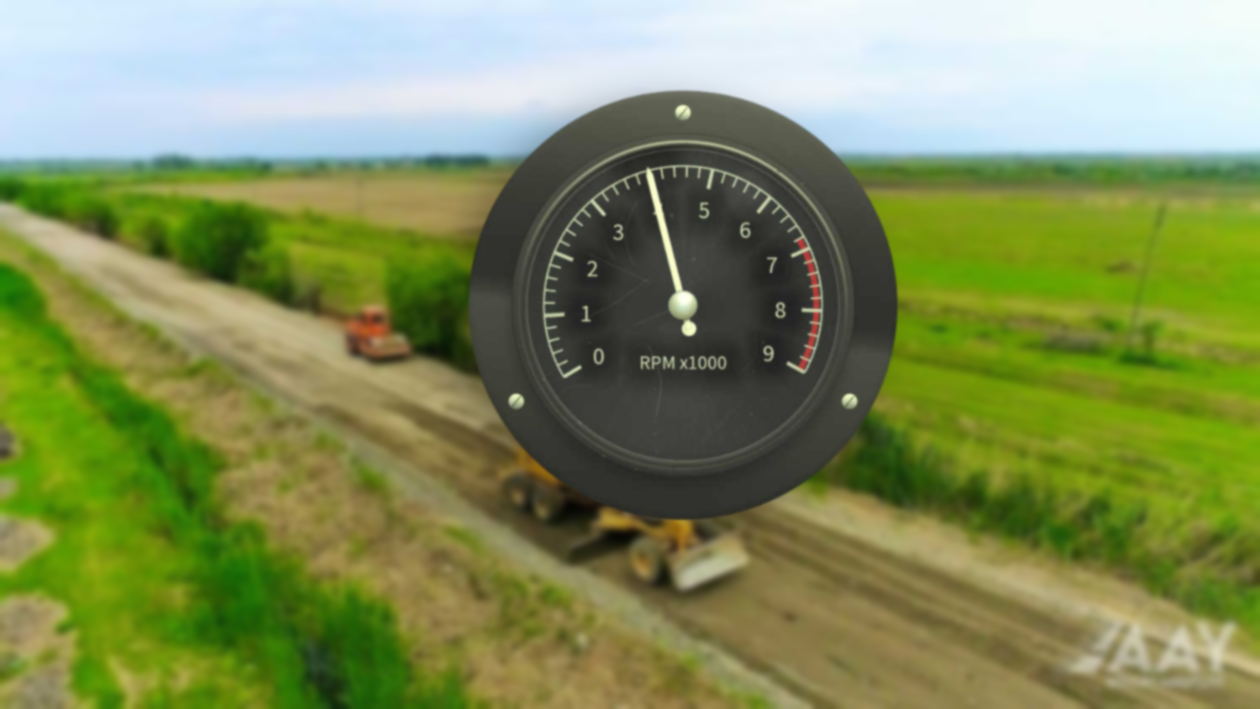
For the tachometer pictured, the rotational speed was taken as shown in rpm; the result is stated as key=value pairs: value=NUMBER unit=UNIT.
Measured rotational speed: value=4000 unit=rpm
